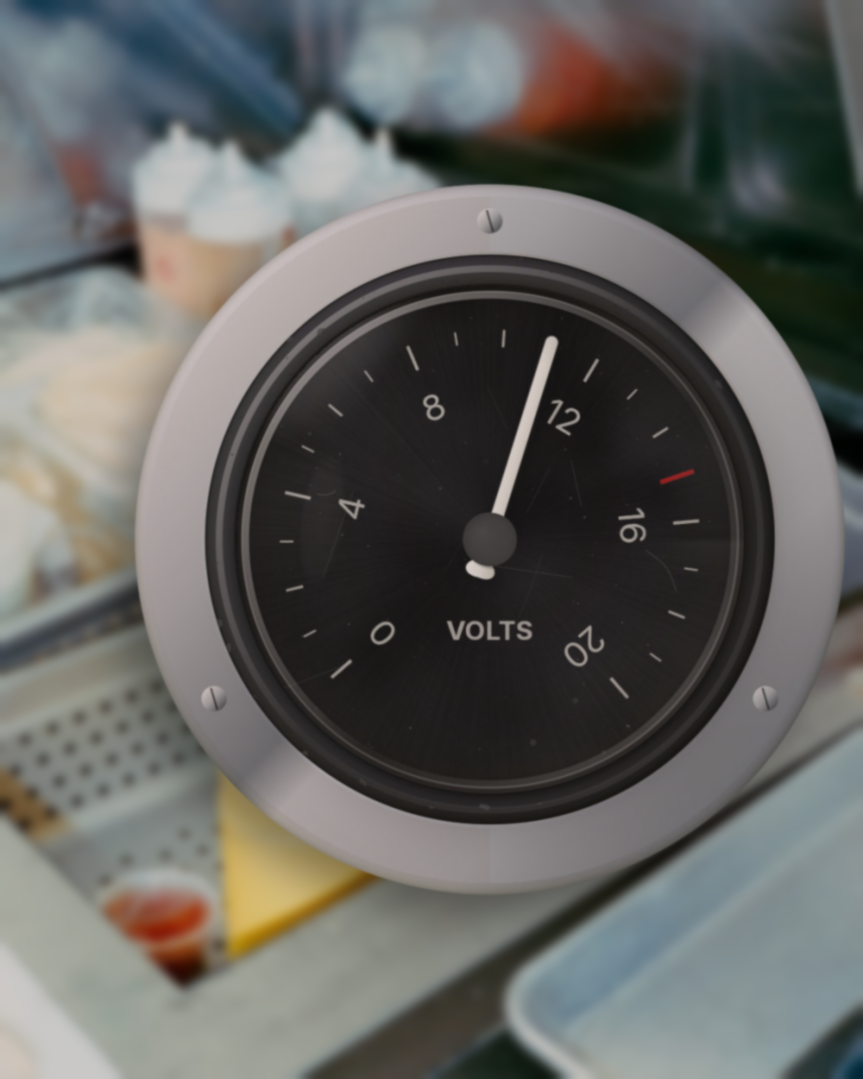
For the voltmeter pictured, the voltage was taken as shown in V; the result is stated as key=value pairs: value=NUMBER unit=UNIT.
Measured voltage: value=11 unit=V
